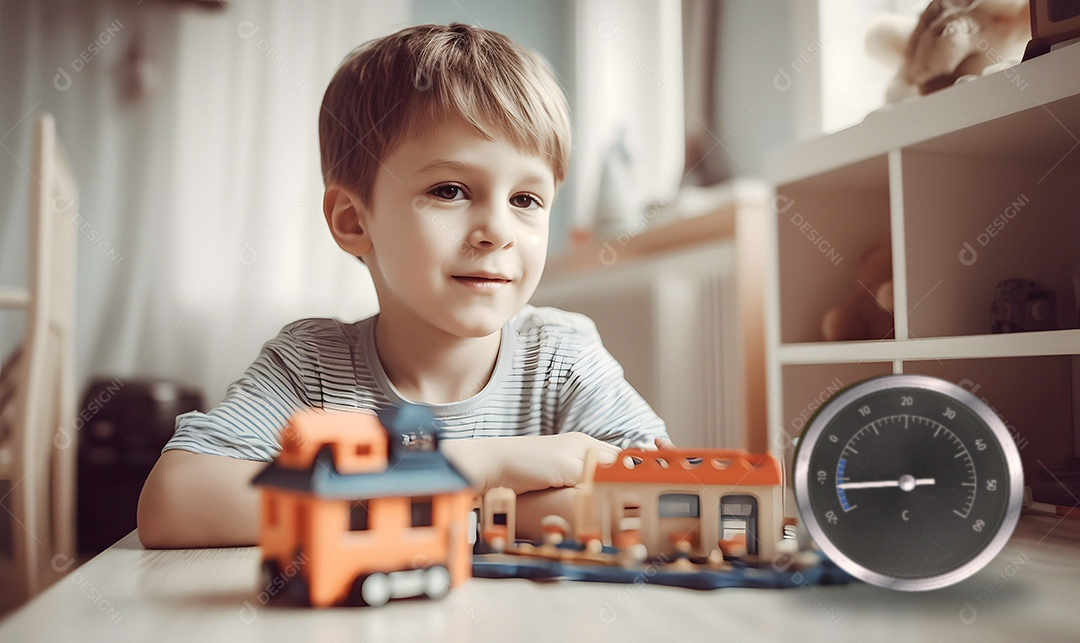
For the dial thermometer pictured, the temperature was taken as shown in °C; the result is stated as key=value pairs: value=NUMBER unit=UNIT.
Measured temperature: value=-12 unit=°C
